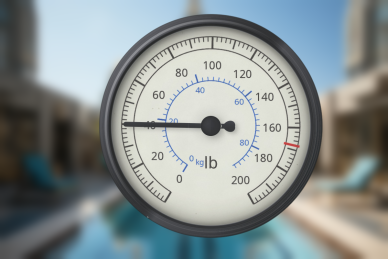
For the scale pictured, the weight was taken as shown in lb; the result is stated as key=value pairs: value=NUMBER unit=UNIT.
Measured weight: value=40 unit=lb
